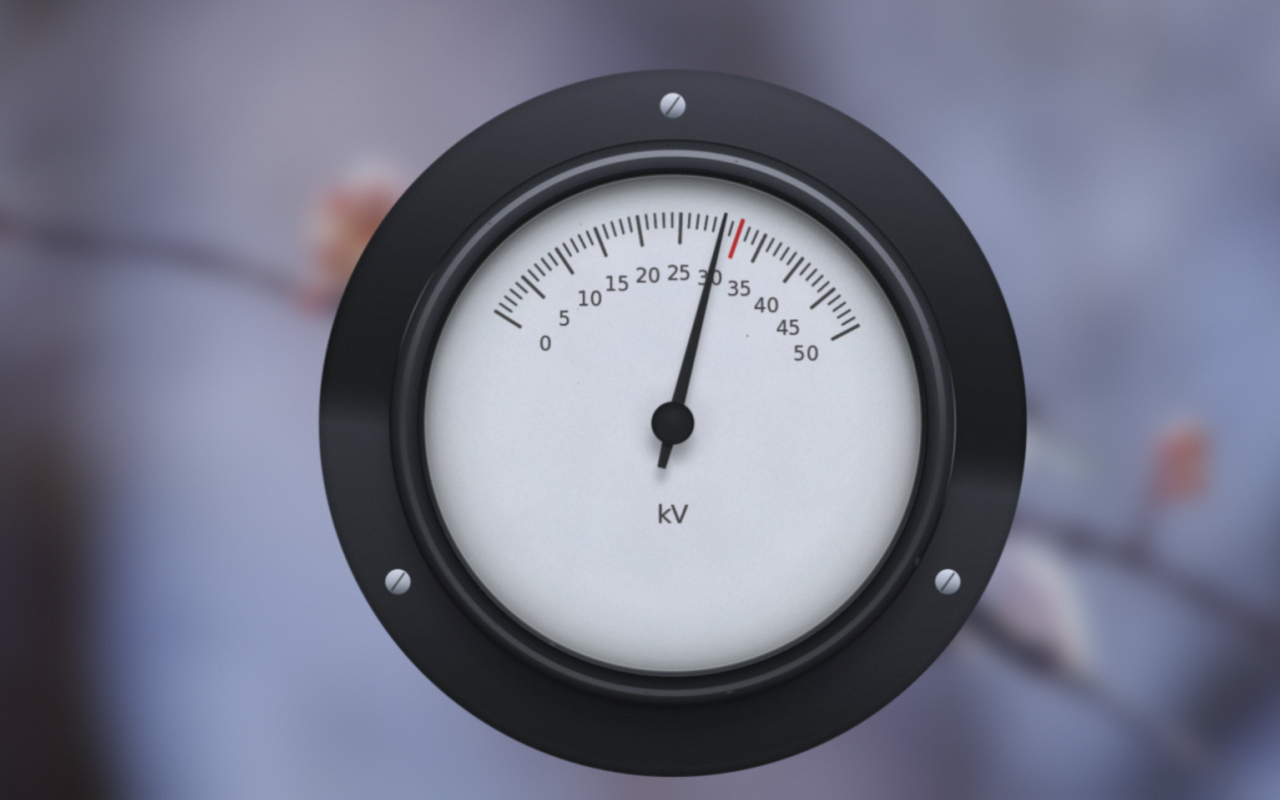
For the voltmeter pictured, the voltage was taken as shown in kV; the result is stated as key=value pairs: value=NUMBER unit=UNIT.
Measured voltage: value=30 unit=kV
